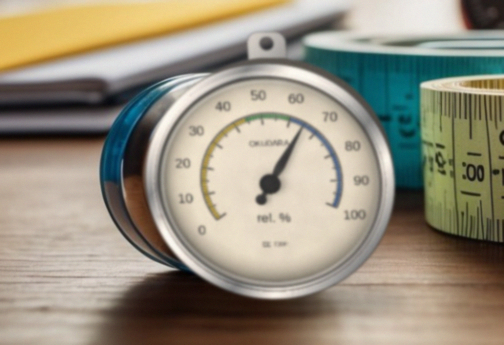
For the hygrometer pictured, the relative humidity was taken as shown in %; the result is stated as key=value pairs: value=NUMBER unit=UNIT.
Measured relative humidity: value=65 unit=%
